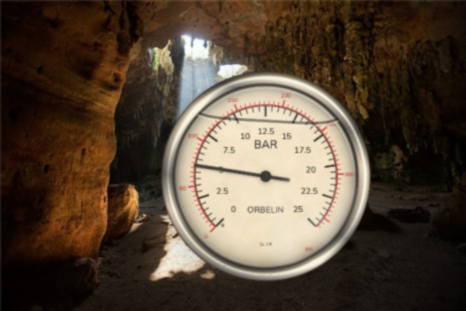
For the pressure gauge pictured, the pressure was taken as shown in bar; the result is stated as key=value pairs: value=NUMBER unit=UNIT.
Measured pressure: value=5 unit=bar
